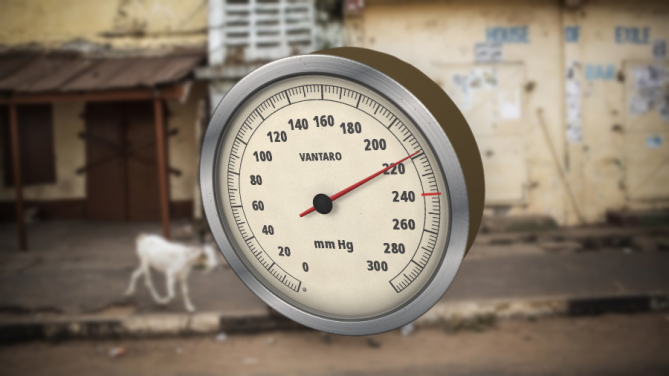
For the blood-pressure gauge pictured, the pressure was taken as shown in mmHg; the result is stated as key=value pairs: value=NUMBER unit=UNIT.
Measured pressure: value=218 unit=mmHg
